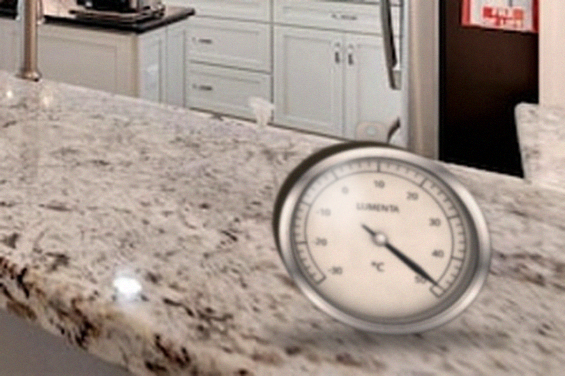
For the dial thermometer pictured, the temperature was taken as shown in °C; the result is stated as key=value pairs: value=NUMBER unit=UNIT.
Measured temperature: value=48 unit=°C
